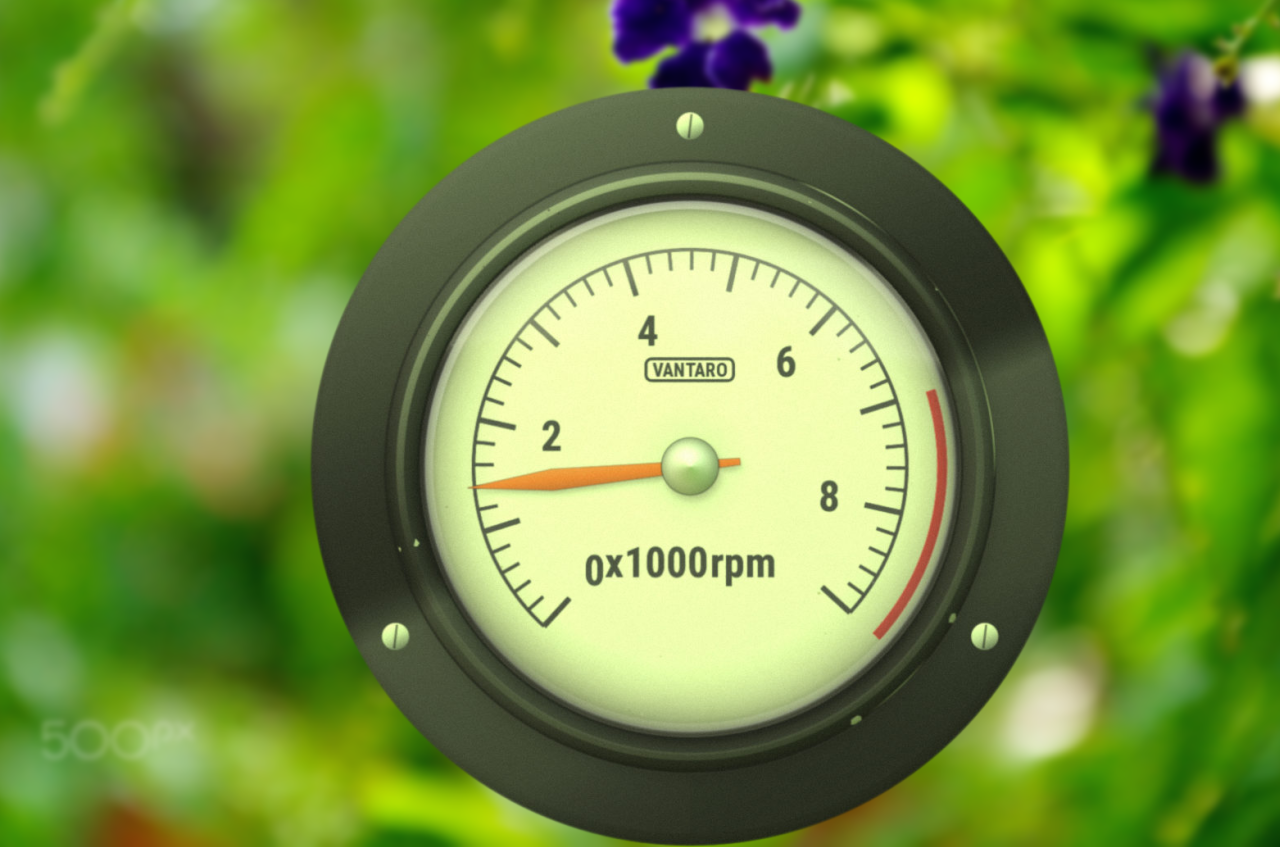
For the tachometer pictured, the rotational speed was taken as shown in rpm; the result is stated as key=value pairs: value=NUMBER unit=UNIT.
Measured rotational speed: value=1400 unit=rpm
